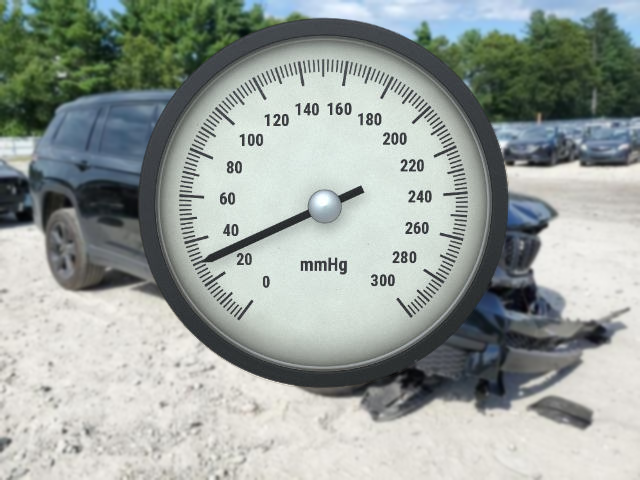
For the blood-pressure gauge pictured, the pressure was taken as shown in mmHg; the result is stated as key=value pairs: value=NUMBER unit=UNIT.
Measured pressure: value=30 unit=mmHg
